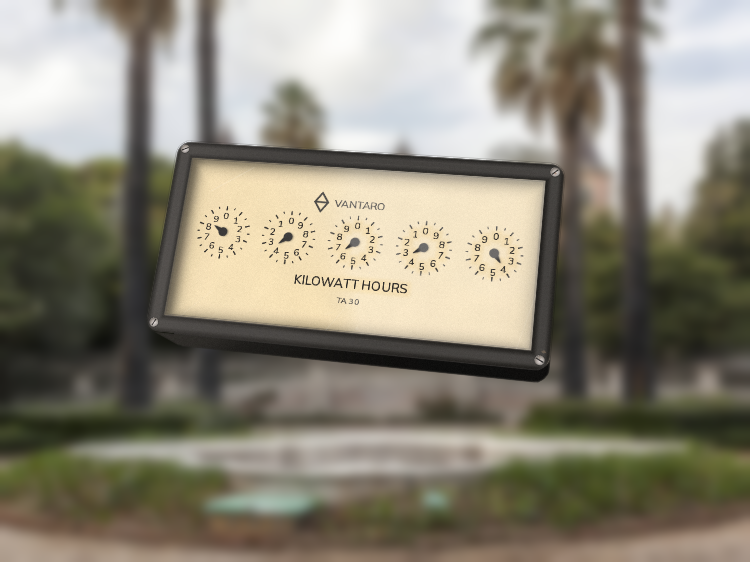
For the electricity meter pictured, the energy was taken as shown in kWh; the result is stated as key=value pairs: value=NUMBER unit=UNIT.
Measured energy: value=83634 unit=kWh
